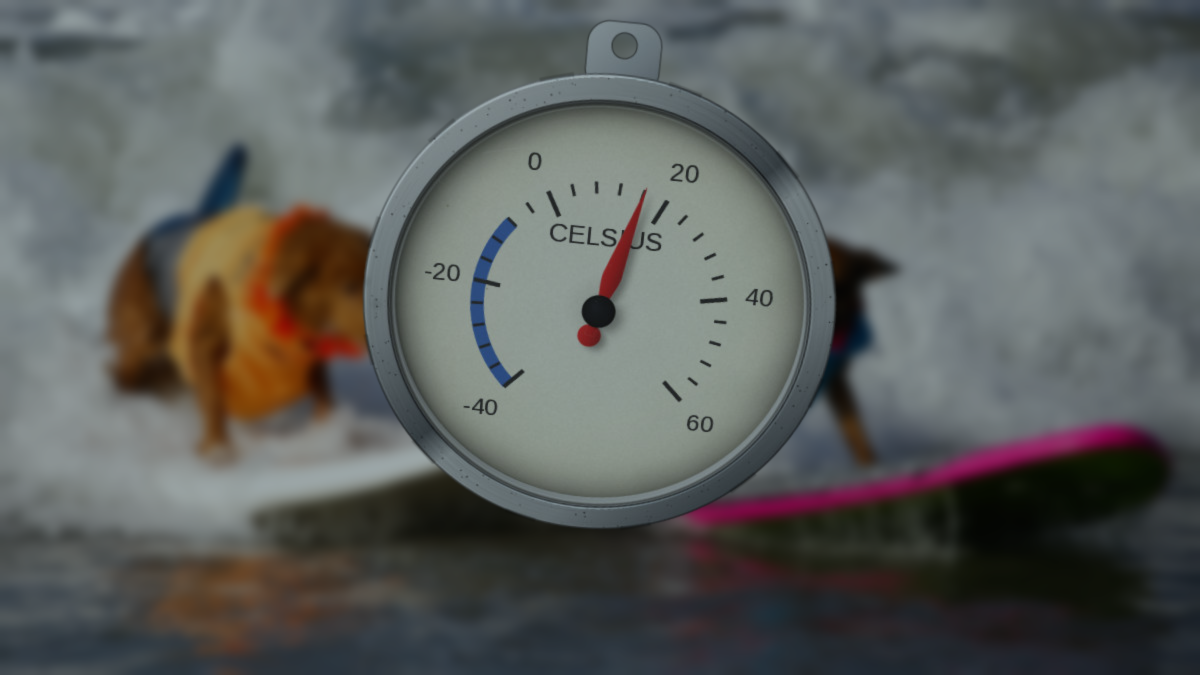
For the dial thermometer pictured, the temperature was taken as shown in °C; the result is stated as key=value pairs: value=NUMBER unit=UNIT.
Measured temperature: value=16 unit=°C
